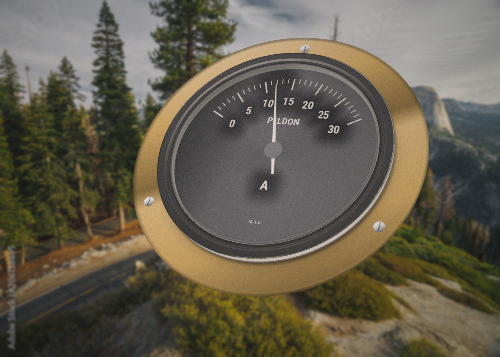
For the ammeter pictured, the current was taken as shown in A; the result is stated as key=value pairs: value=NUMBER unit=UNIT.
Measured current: value=12 unit=A
